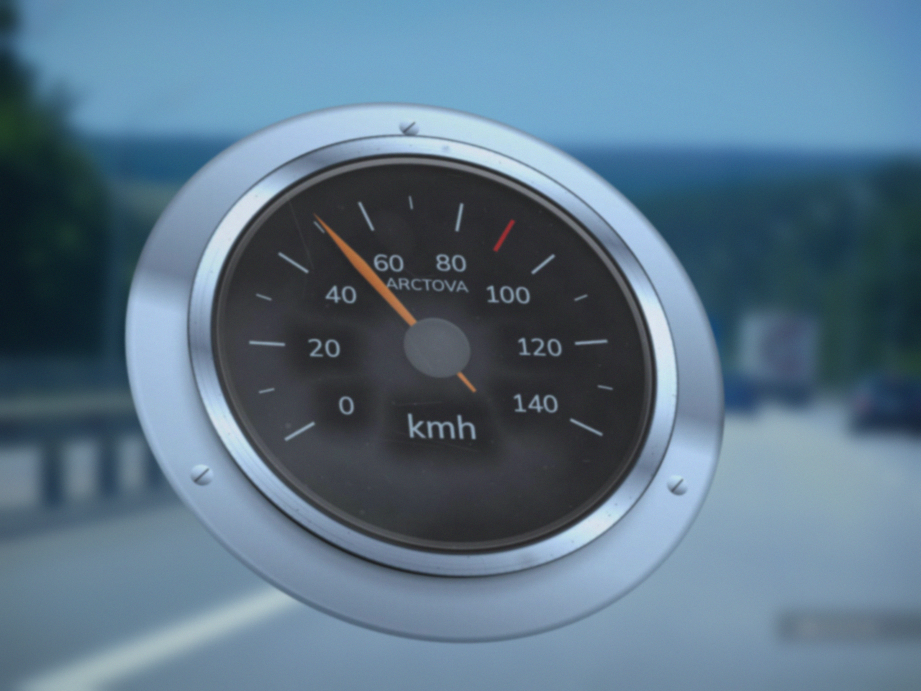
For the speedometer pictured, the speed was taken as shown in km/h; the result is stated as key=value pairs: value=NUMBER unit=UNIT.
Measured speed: value=50 unit=km/h
